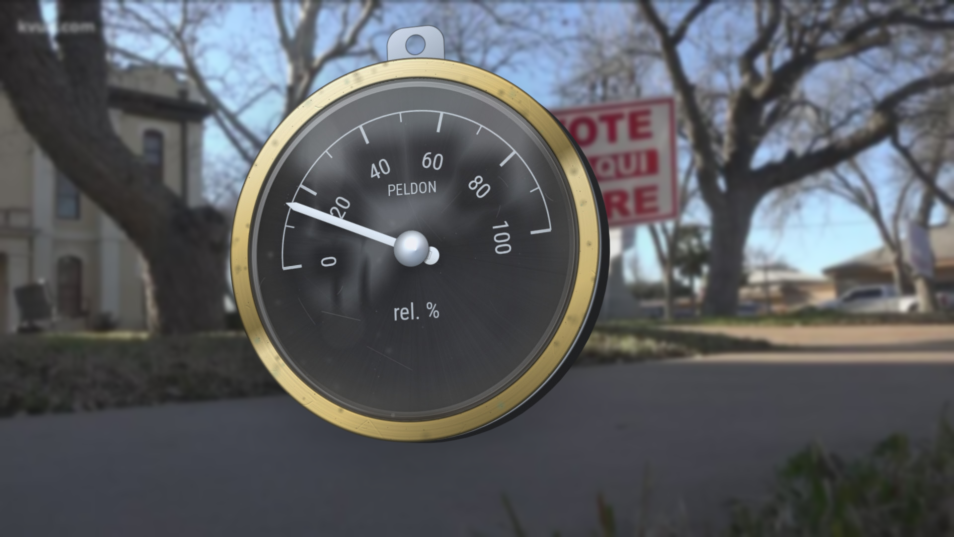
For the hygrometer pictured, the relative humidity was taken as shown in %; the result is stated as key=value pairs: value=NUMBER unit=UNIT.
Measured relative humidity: value=15 unit=%
